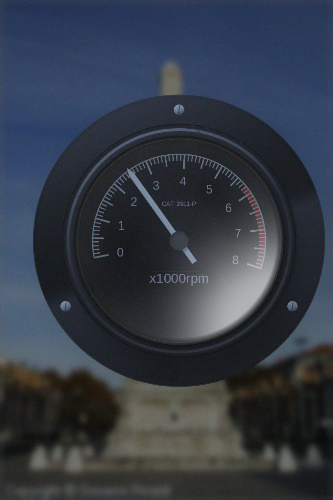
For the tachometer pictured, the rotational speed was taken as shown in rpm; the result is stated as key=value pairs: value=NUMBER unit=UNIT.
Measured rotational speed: value=2500 unit=rpm
